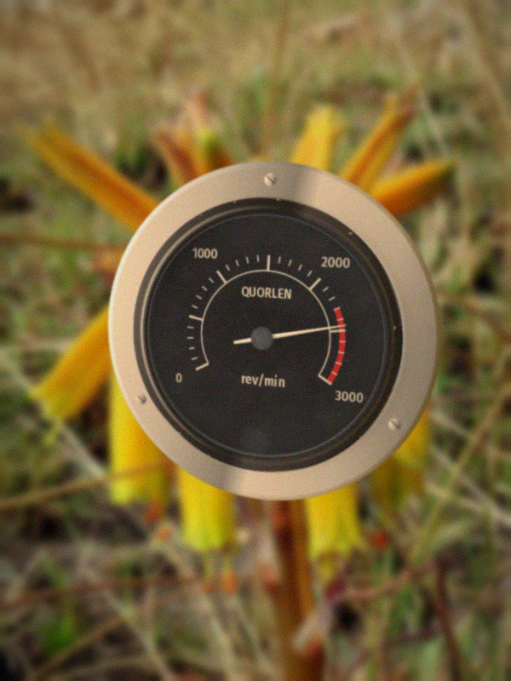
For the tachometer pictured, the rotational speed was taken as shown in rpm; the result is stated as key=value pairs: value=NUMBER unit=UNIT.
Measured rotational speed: value=2450 unit=rpm
